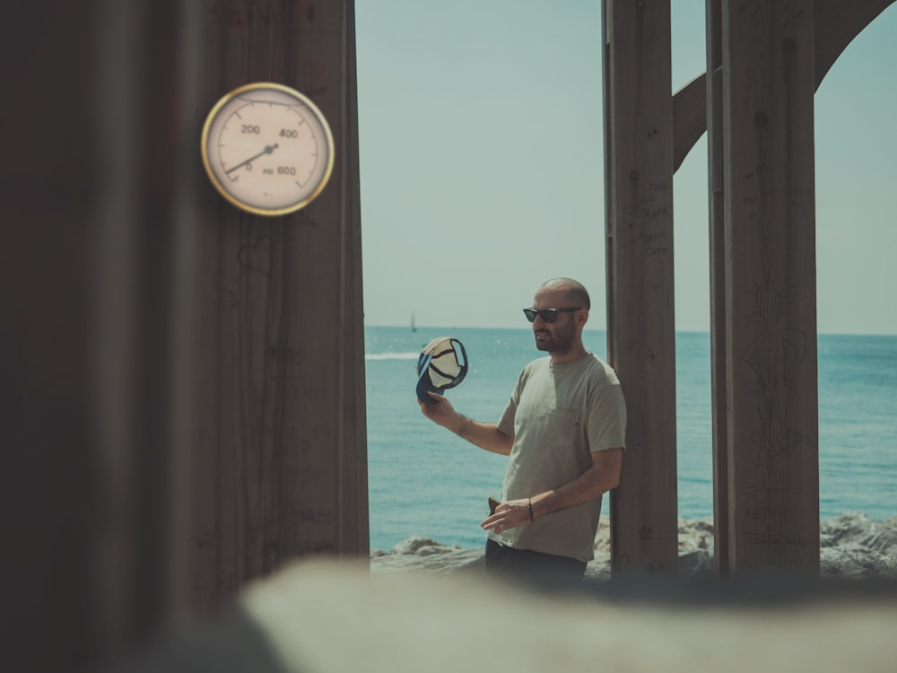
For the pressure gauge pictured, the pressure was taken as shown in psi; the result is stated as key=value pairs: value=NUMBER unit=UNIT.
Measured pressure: value=25 unit=psi
